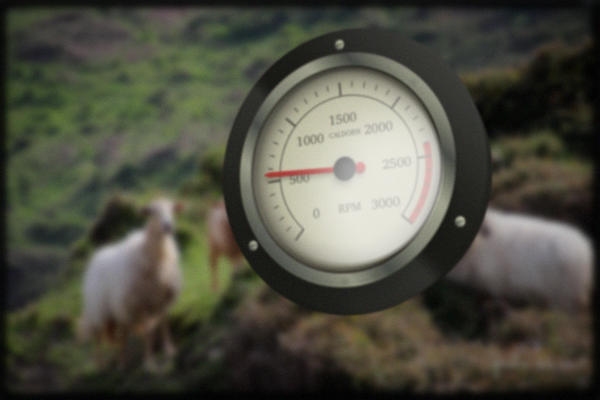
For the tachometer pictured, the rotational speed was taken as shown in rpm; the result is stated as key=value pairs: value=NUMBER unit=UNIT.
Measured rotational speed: value=550 unit=rpm
